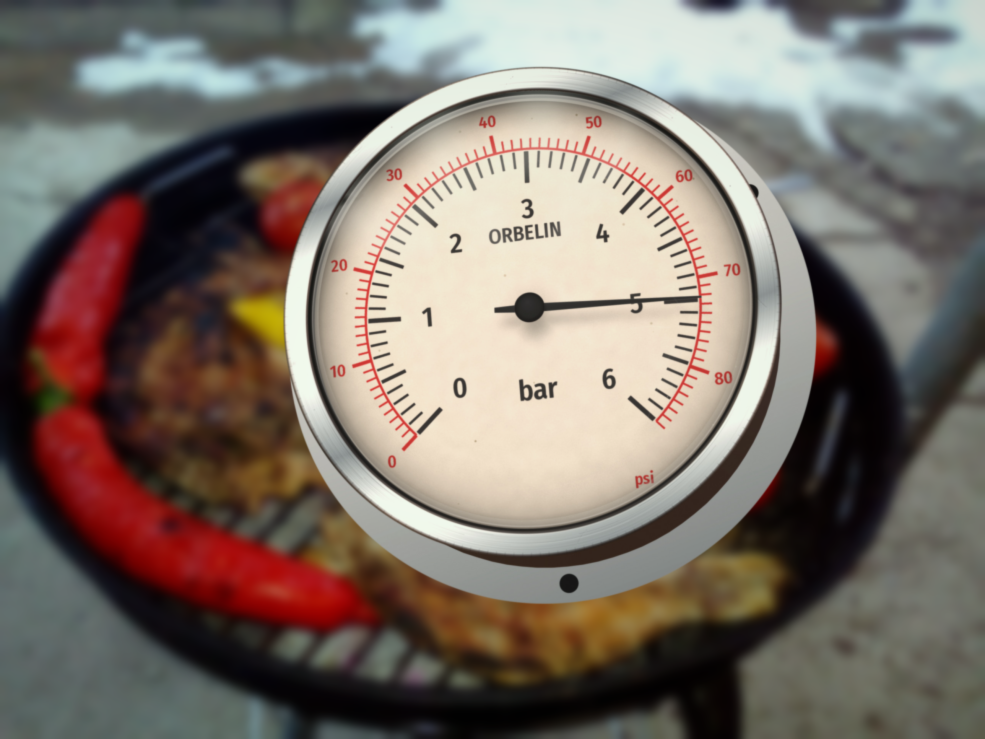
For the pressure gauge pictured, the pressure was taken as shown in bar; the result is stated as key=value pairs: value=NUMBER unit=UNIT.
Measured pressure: value=5 unit=bar
